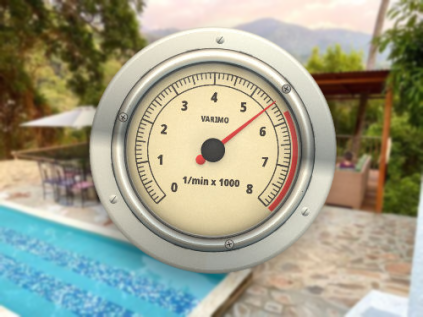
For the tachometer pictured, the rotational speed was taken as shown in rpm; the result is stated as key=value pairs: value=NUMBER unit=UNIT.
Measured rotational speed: value=5500 unit=rpm
